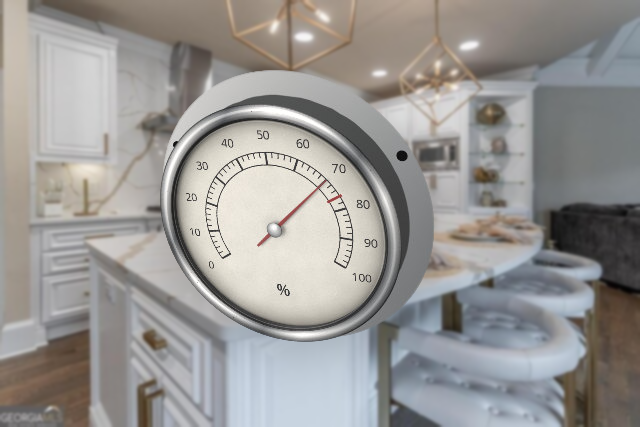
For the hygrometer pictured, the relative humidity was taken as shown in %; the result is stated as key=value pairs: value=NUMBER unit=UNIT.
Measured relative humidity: value=70 unit=%
